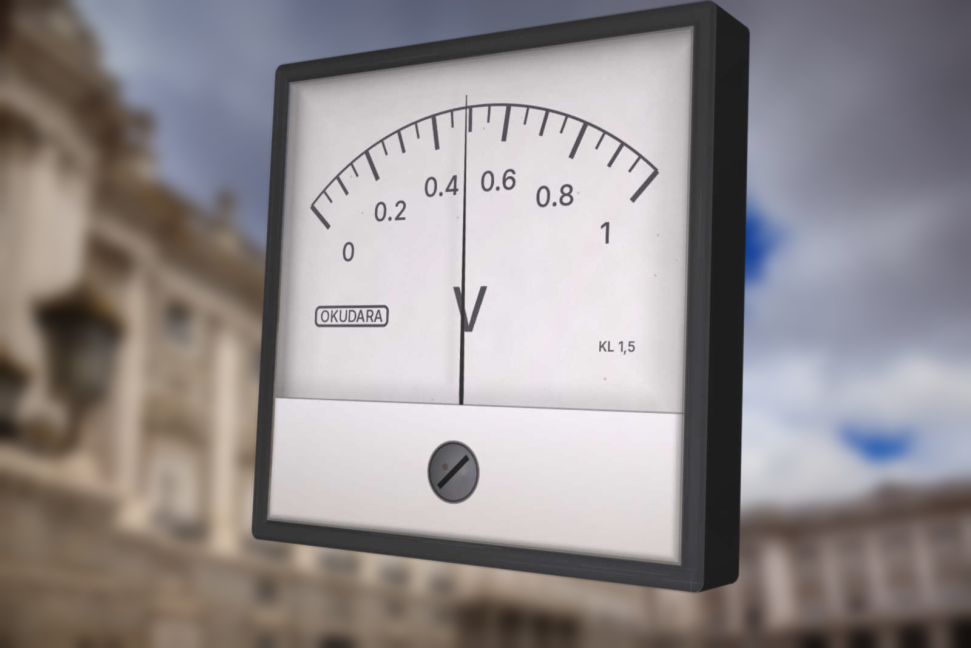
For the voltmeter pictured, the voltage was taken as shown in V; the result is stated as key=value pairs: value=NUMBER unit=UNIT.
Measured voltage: value=0.5 unit=V
